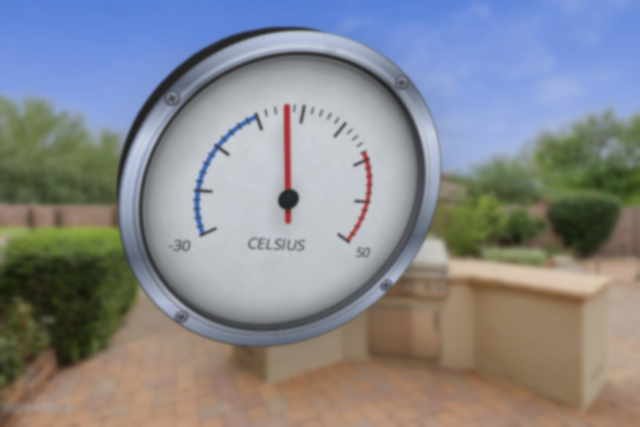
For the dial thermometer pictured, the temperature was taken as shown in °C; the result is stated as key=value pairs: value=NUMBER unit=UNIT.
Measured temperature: value=6 unit=°C
